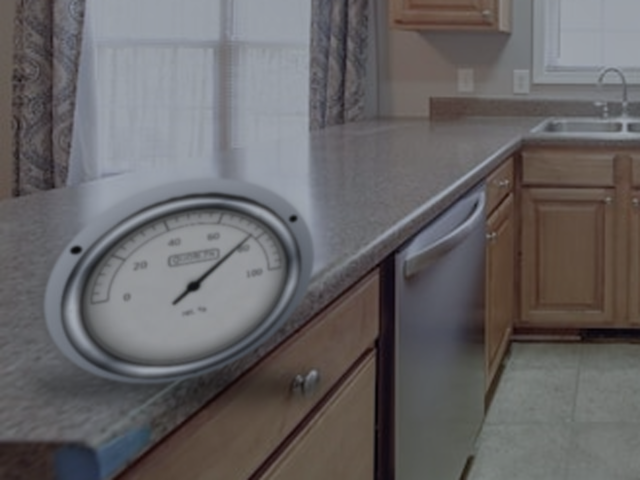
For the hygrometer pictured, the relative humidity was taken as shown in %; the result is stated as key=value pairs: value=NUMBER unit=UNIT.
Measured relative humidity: value=76 unit=%
